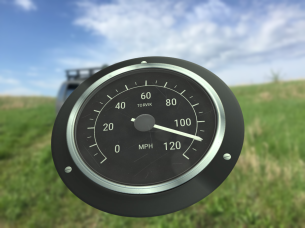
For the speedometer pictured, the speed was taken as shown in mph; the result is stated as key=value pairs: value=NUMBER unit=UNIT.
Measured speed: value=110 unit=mph
